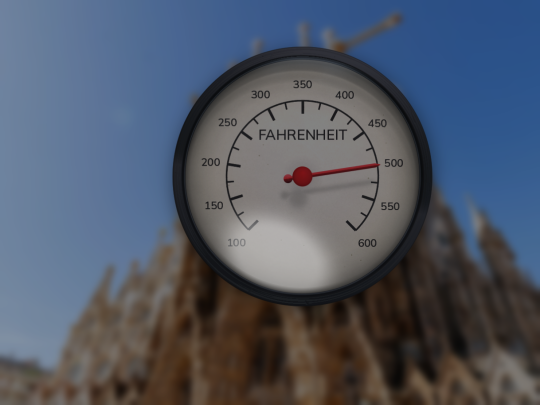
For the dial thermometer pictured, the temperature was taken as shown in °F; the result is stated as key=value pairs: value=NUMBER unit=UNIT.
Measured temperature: value=500 unit=°F
